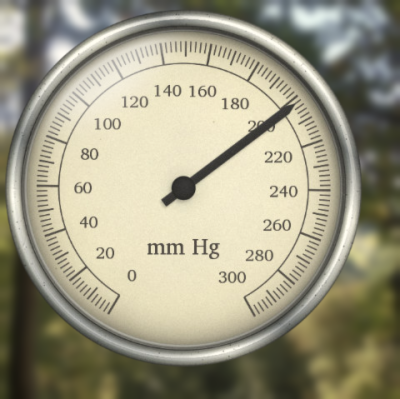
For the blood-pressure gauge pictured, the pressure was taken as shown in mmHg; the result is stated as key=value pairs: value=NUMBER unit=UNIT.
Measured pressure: value=202 unit=mmHg
